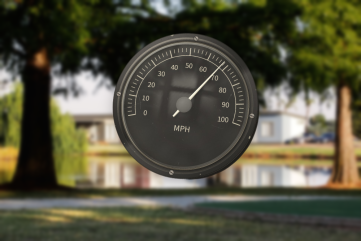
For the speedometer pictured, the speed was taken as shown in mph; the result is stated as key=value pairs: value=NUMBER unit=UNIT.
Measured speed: value=68 unit=mph
